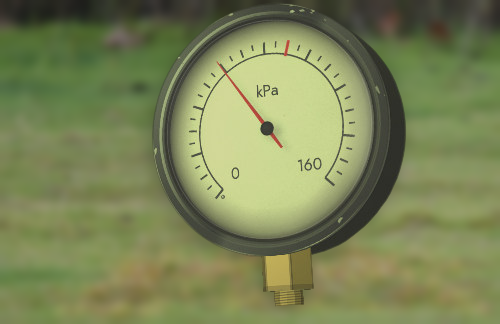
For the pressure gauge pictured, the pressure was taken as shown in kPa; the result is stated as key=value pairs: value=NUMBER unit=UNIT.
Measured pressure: value=60 unit=kPa
